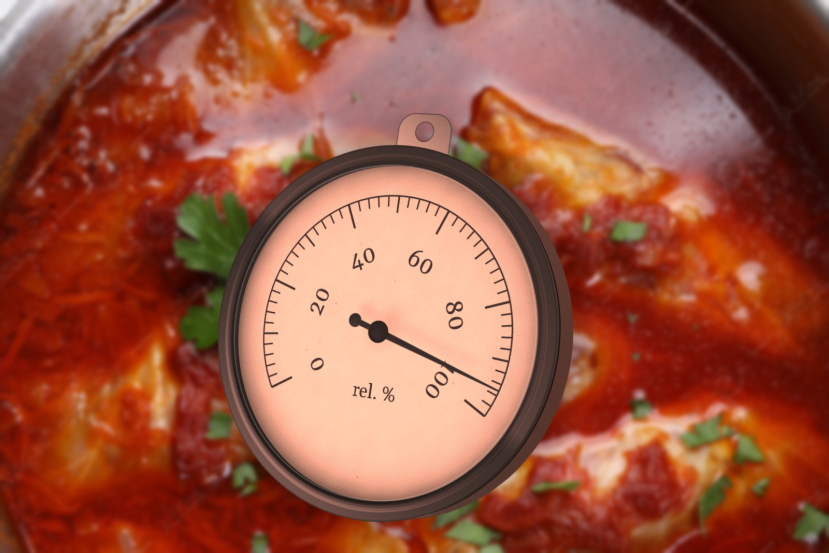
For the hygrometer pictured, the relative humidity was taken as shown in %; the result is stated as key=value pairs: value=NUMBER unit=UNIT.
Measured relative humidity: value=95 unit=%
